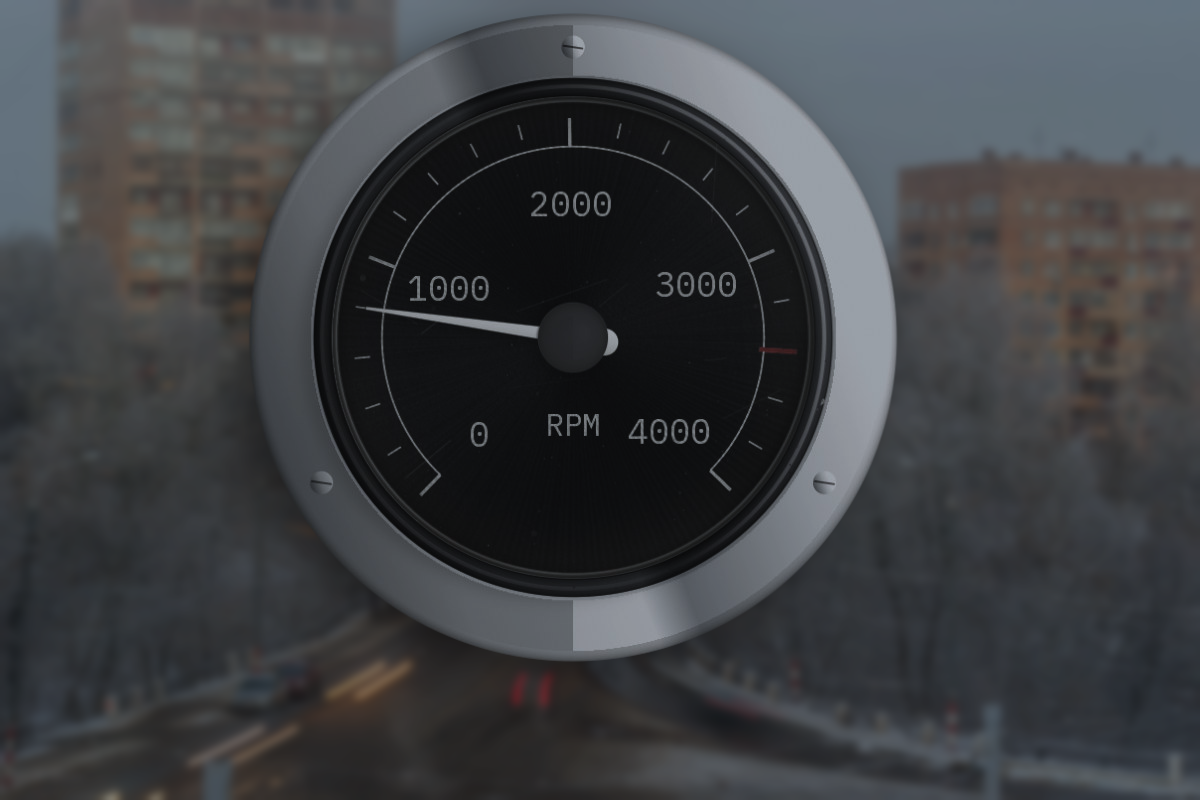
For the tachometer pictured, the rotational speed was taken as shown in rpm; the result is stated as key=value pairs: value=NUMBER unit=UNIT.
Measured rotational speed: value=800 unit=rpm
